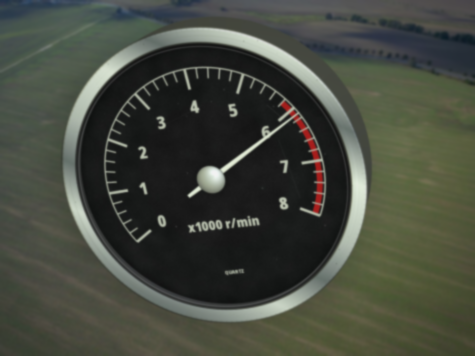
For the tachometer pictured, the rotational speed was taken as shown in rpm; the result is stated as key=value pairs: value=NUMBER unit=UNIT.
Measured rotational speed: value=6100 unit=rpm
